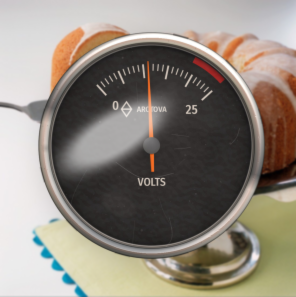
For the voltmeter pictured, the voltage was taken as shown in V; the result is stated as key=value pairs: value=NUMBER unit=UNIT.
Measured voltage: value=11 unit=V
